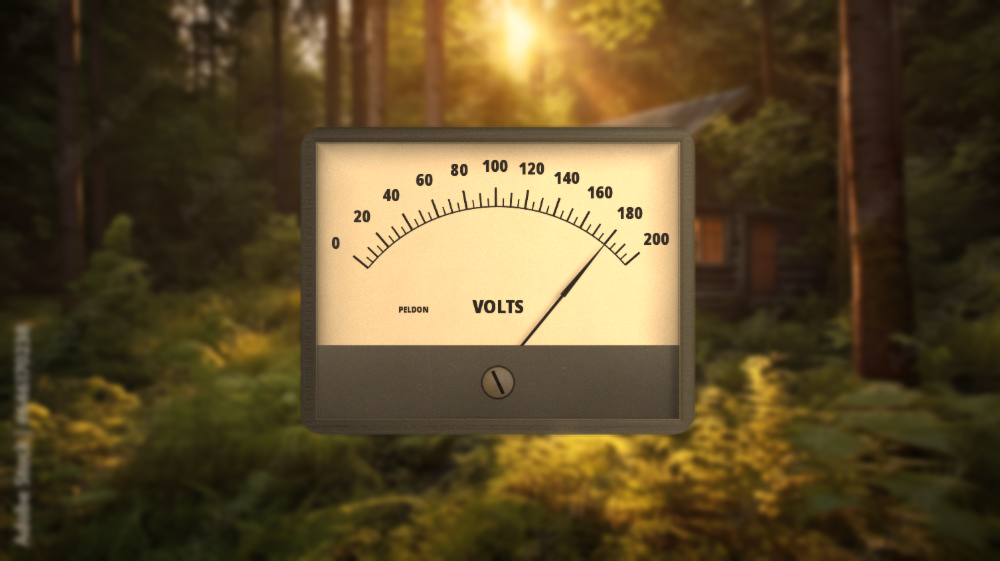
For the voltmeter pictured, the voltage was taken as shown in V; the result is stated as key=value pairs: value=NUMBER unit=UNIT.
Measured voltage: value=180 unit=V
